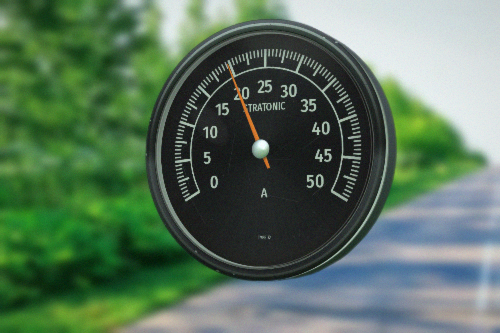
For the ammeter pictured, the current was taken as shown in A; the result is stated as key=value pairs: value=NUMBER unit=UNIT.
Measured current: value=20 unit=A
